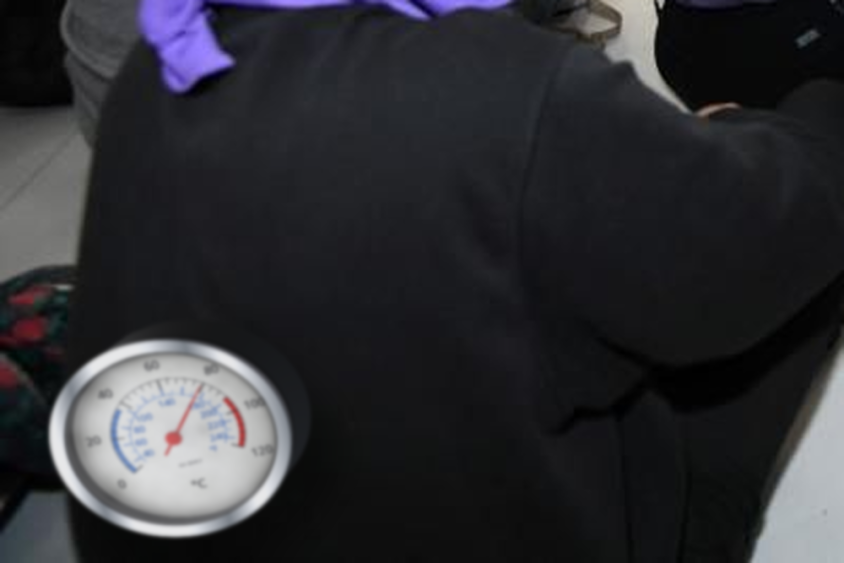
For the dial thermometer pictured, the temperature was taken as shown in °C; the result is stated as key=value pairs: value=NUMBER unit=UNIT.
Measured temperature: value=80 unit=°C
